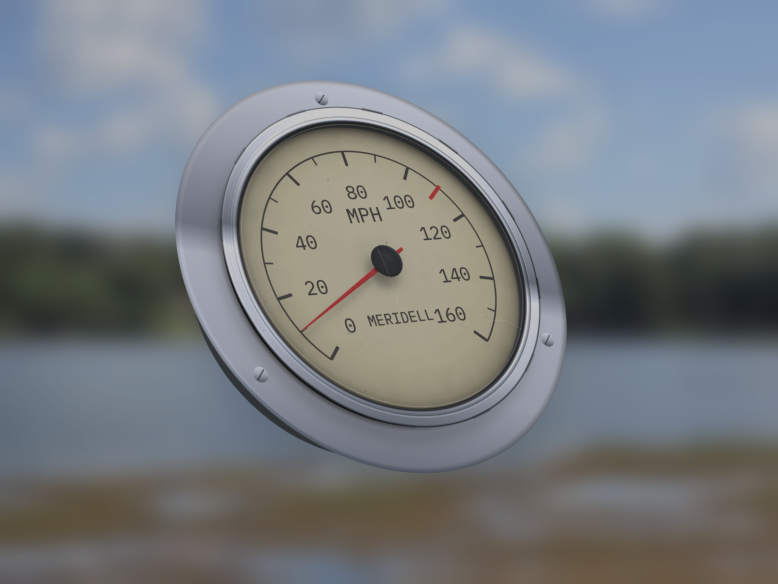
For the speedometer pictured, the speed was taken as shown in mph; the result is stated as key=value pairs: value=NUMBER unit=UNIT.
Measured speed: value=10 unit=mph
